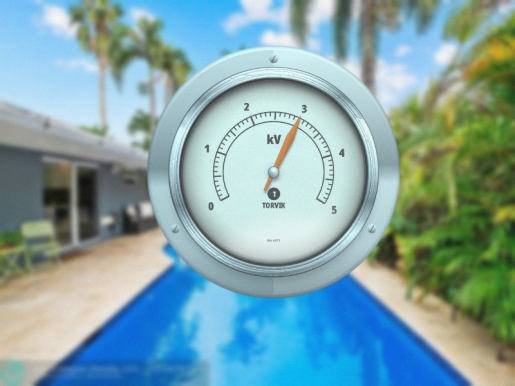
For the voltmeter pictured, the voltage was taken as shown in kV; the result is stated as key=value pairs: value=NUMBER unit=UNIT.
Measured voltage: value=3 unit=kV
